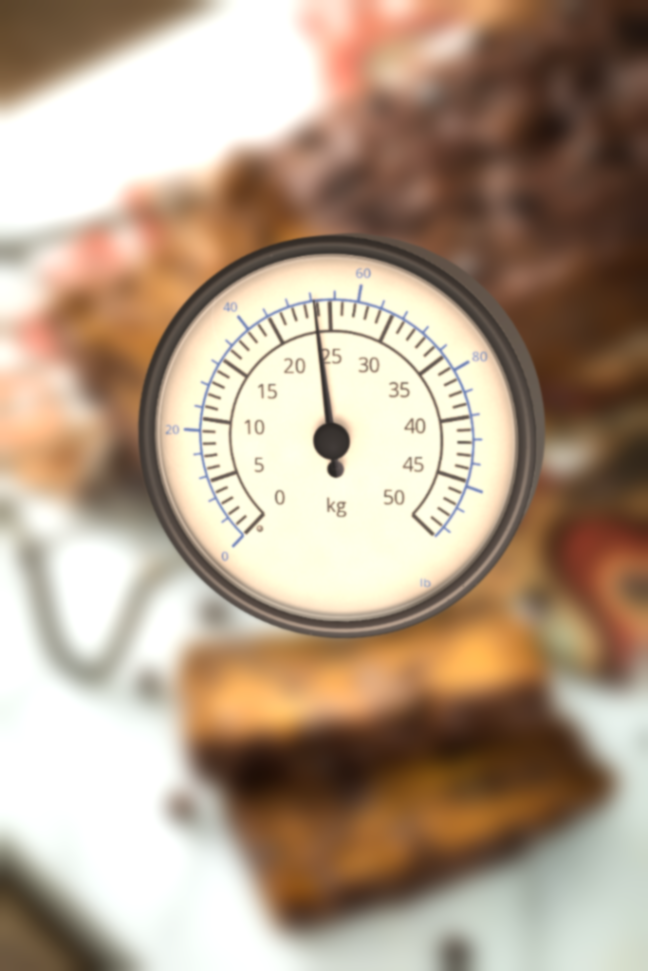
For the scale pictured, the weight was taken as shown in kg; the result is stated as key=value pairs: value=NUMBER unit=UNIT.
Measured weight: value=24 unit=kg
